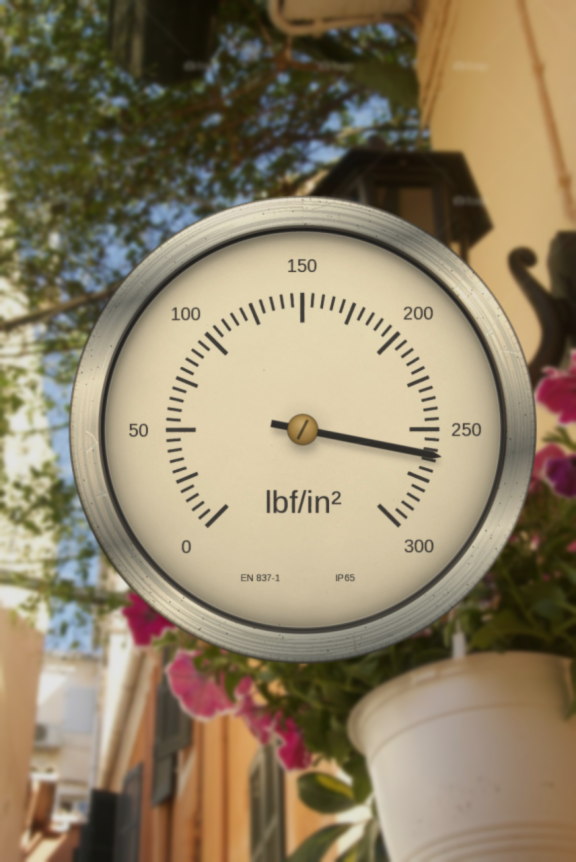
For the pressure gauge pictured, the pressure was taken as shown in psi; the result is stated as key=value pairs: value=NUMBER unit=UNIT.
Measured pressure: value=262.5 unit=psi
